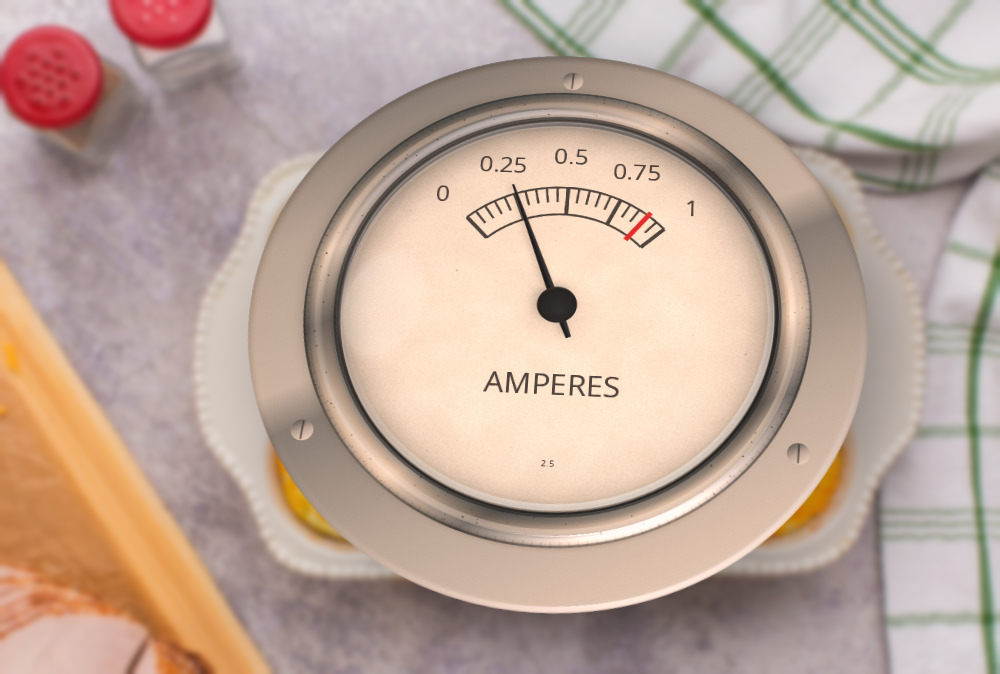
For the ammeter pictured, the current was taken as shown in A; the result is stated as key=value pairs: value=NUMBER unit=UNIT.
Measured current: value=0.25 unit=A
